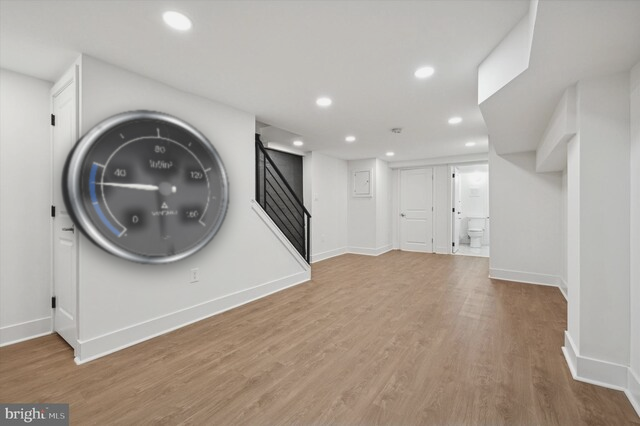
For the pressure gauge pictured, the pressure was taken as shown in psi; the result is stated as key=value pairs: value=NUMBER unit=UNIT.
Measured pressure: value=30 unit=psi
